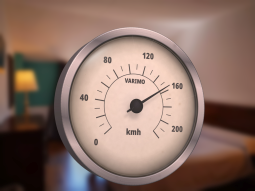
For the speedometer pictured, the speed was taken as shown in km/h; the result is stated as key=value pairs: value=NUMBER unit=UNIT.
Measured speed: value=155 unit=km/h
